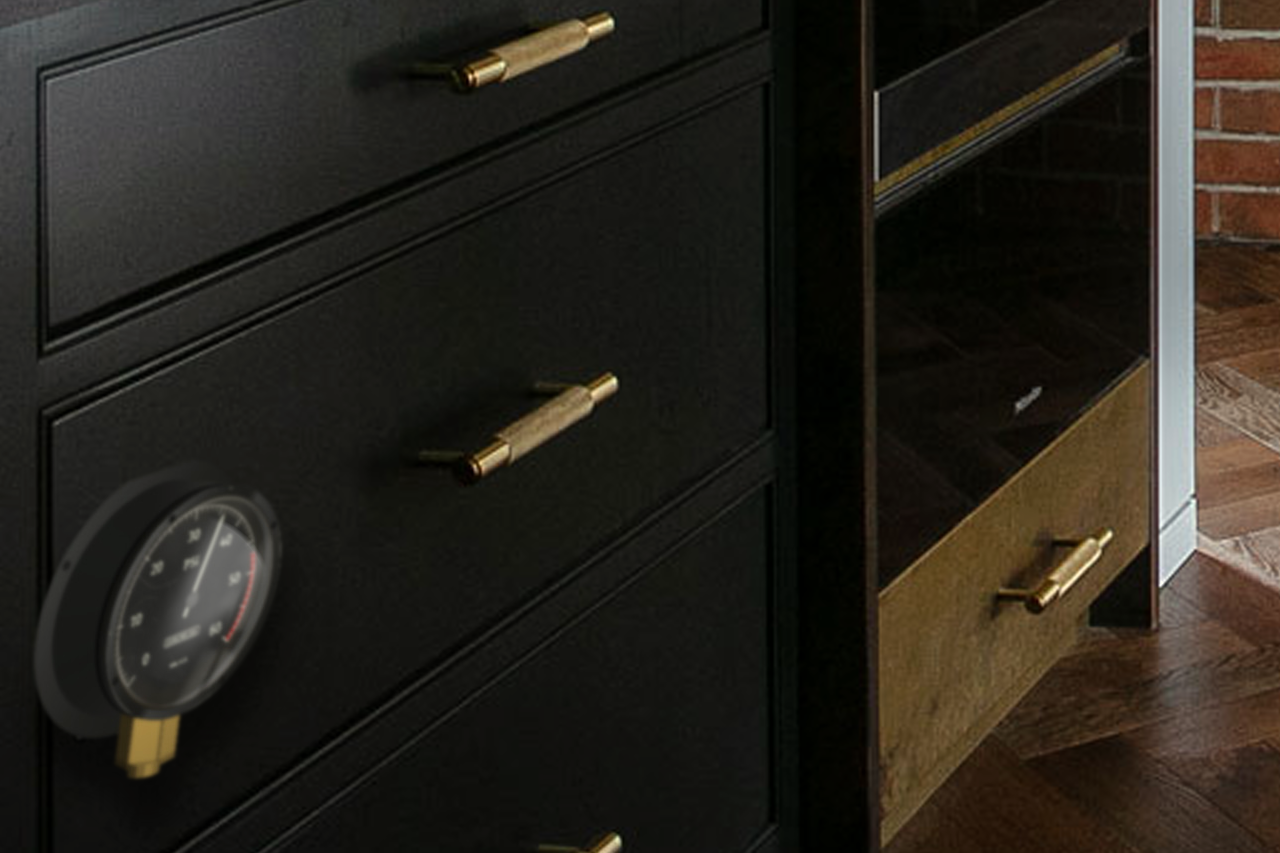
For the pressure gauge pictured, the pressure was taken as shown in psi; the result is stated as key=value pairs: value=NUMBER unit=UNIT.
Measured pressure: value=35 unit=psi
